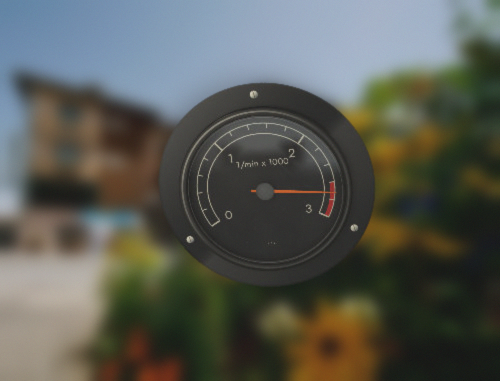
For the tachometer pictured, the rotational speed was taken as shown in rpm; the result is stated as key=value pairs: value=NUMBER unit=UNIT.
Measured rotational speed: value=2700 unit=rpm
